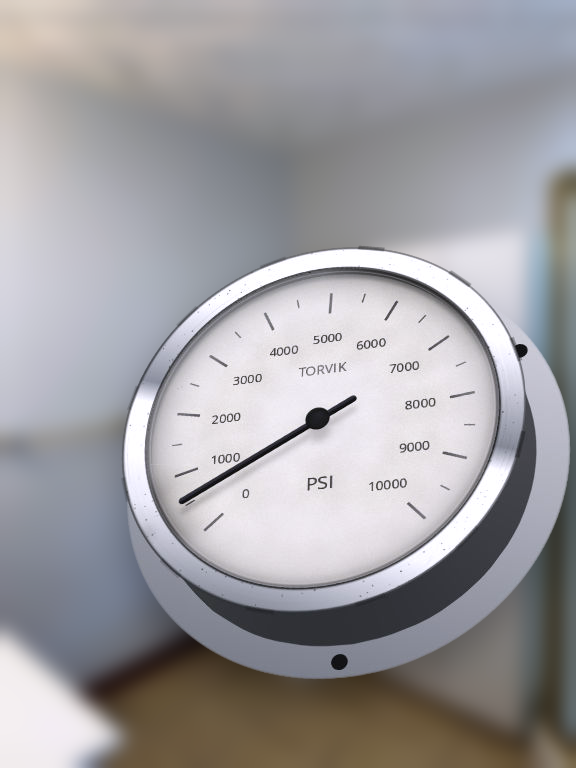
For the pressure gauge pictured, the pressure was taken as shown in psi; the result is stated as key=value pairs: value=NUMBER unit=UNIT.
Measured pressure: value=500 unit=psi
